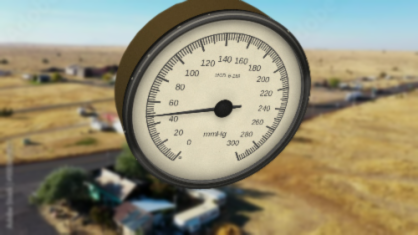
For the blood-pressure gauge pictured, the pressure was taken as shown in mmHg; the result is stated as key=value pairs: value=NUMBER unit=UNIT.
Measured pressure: value=50 unit=mmHg
